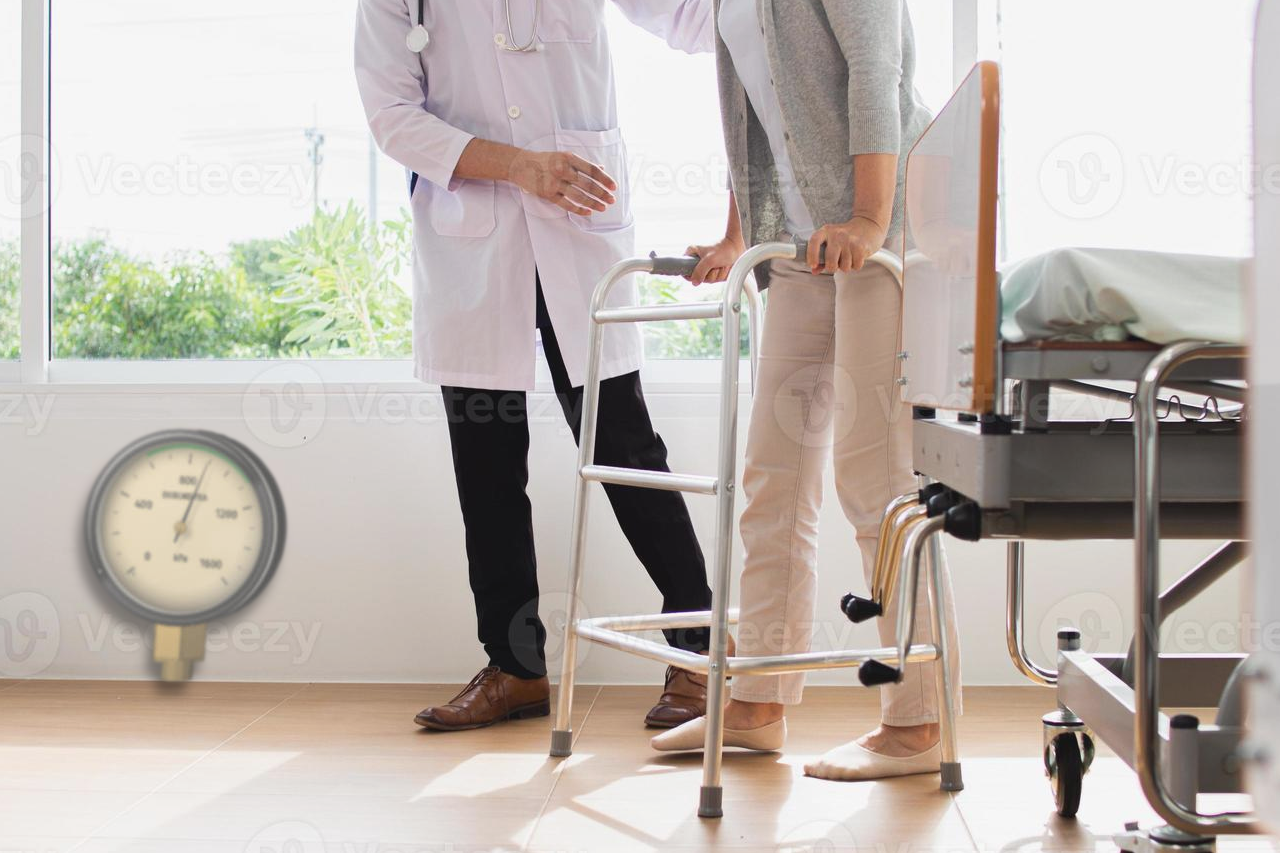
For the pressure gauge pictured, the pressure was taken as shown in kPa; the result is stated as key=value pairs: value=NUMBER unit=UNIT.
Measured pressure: value=900 unit=kPa
